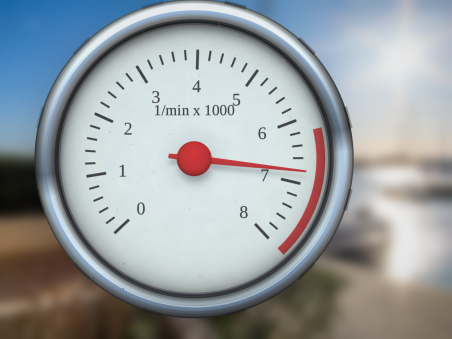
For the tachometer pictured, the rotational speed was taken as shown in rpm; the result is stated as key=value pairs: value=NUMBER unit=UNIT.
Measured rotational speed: value=6800 unit=rpm
